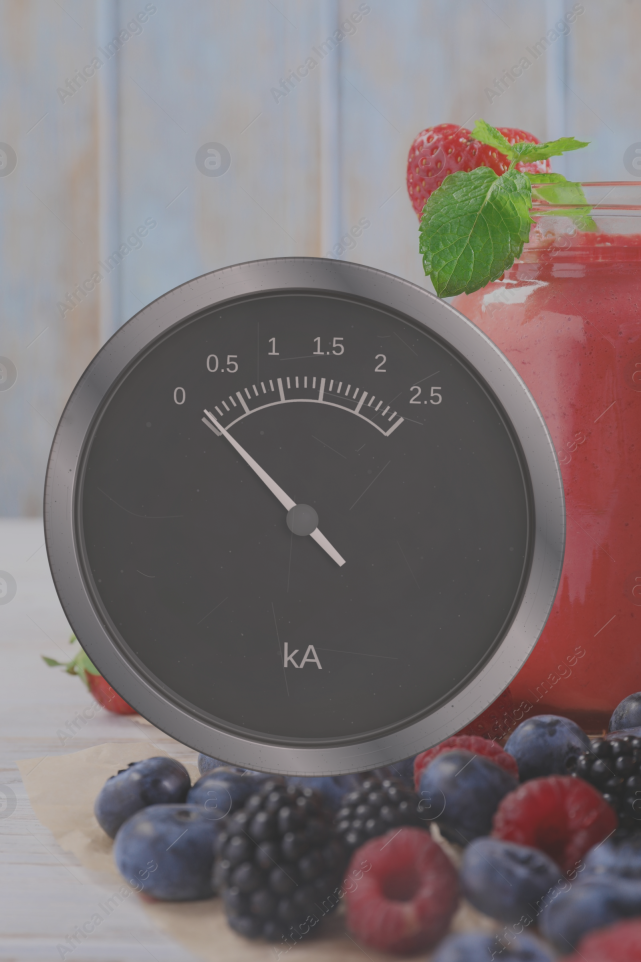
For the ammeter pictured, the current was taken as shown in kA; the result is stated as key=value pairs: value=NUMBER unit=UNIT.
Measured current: value=0.1 unit=kA
